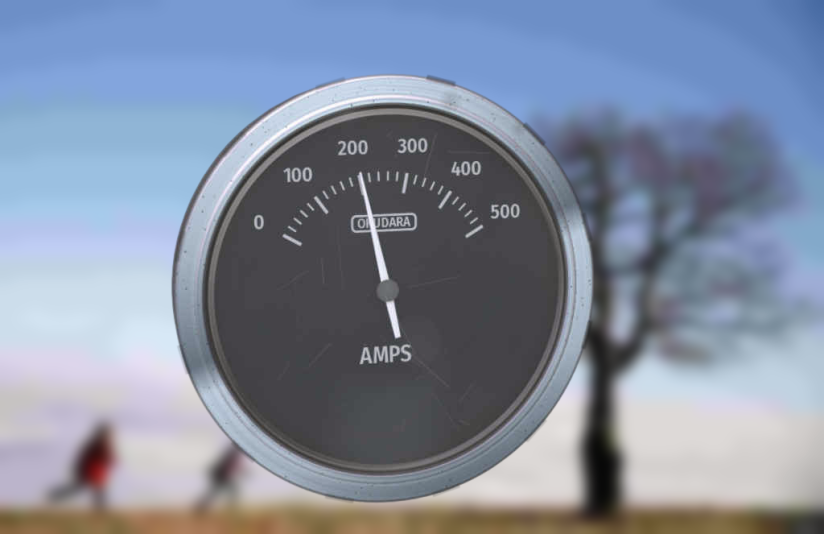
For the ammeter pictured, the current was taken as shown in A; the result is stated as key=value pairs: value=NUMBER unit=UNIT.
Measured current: value=200 unit=A
